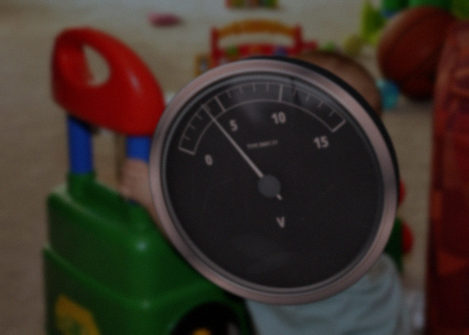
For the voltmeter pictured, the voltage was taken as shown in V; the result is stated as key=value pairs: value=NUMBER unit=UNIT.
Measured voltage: value=4 unit=V
